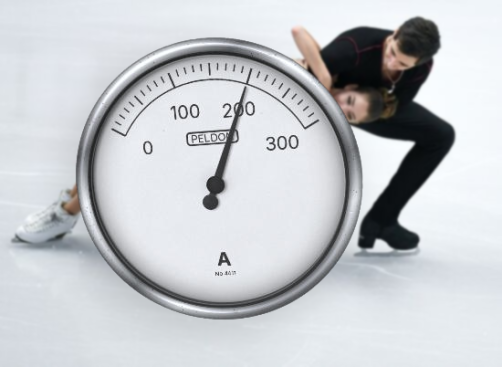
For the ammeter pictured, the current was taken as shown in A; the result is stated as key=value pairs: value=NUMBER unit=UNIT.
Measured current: value=200 unit=A
